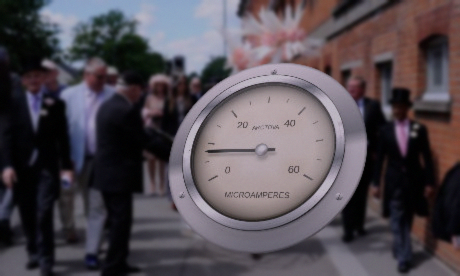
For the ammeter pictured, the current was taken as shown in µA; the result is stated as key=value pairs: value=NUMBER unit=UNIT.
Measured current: value=7.5 unit=µA
